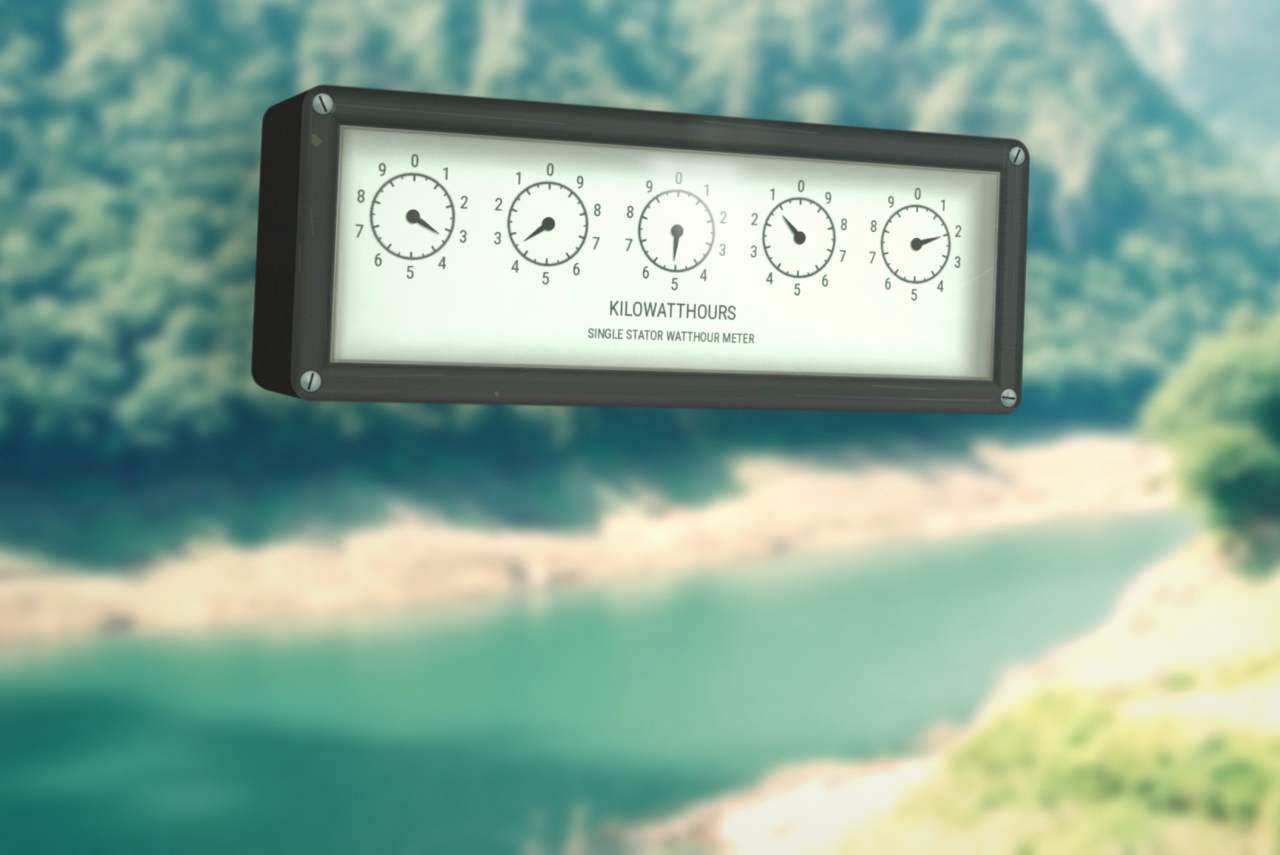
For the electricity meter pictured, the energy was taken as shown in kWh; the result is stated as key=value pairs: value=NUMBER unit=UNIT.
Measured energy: value=33512 unit=kWh
